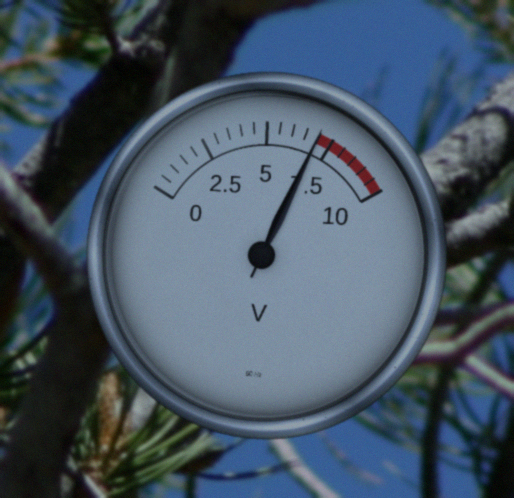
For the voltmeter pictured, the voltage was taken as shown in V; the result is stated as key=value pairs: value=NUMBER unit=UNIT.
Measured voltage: value=7 unit=V
